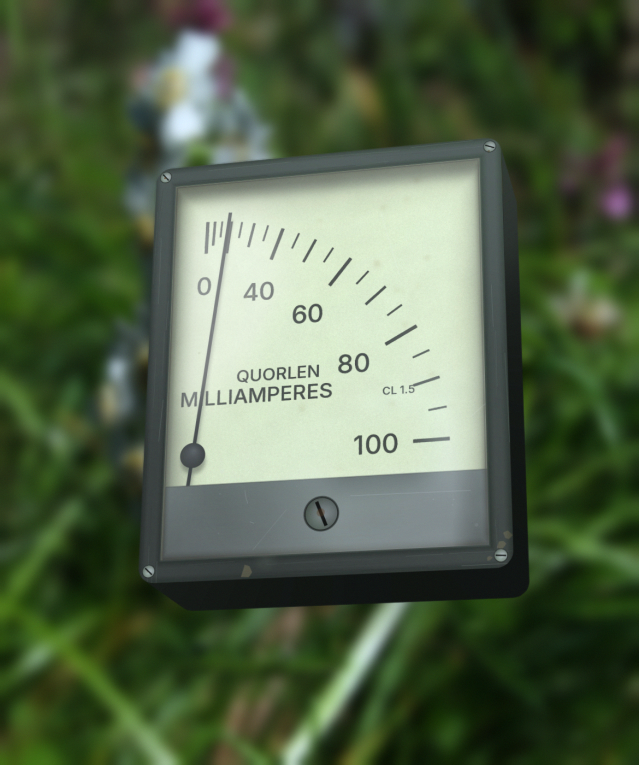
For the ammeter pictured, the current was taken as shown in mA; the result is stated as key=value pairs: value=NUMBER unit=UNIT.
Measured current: value=20 unit=mA
